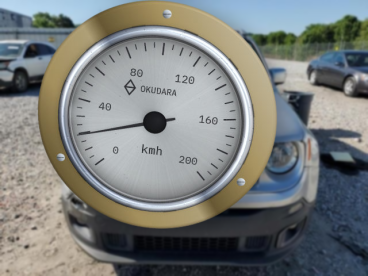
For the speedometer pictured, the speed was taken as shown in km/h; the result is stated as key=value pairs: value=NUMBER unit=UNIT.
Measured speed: value=20 unit=km/h
